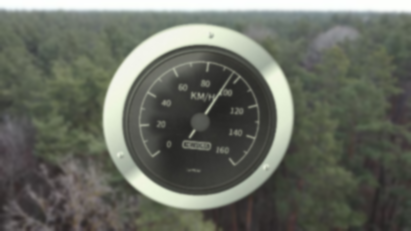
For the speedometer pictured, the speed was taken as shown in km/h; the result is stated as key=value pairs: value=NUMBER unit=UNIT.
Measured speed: value=95 unit=km/h
